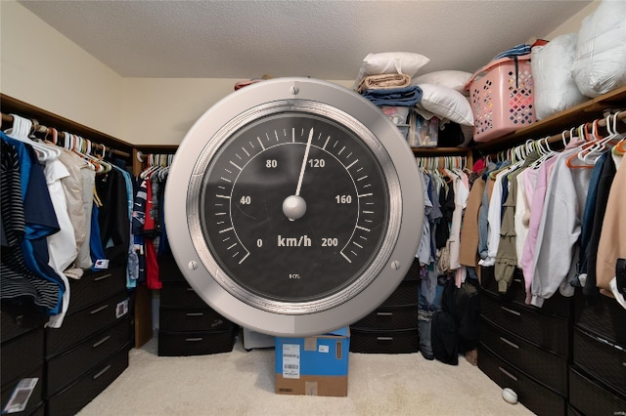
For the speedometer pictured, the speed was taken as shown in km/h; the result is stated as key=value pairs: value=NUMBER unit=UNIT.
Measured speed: value=110 unit=km/h
